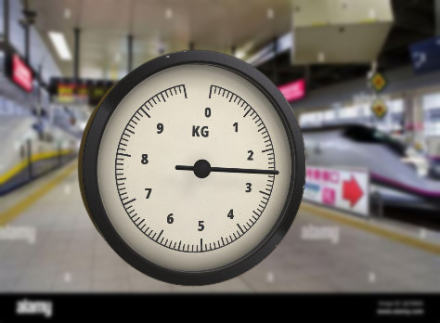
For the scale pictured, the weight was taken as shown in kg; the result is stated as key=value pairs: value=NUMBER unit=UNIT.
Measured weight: value=2.5 unit=kg
